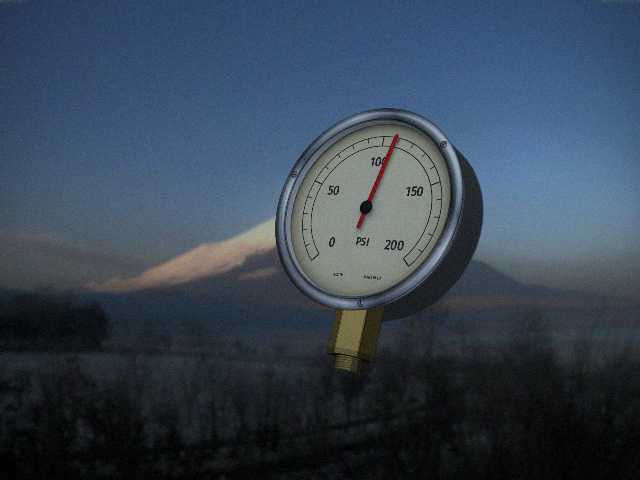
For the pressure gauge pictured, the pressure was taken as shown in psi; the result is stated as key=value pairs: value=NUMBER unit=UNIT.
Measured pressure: value=110 unit=psi
